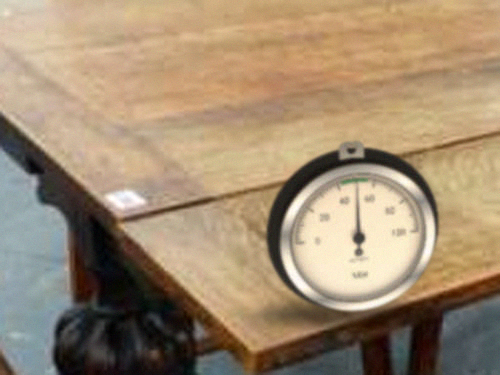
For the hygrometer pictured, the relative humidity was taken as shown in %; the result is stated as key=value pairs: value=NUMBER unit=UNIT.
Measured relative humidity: value=50 unit=%
